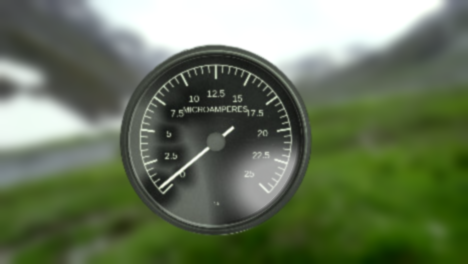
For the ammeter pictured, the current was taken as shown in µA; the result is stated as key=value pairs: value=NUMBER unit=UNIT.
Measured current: value=0.5 unit=µA
